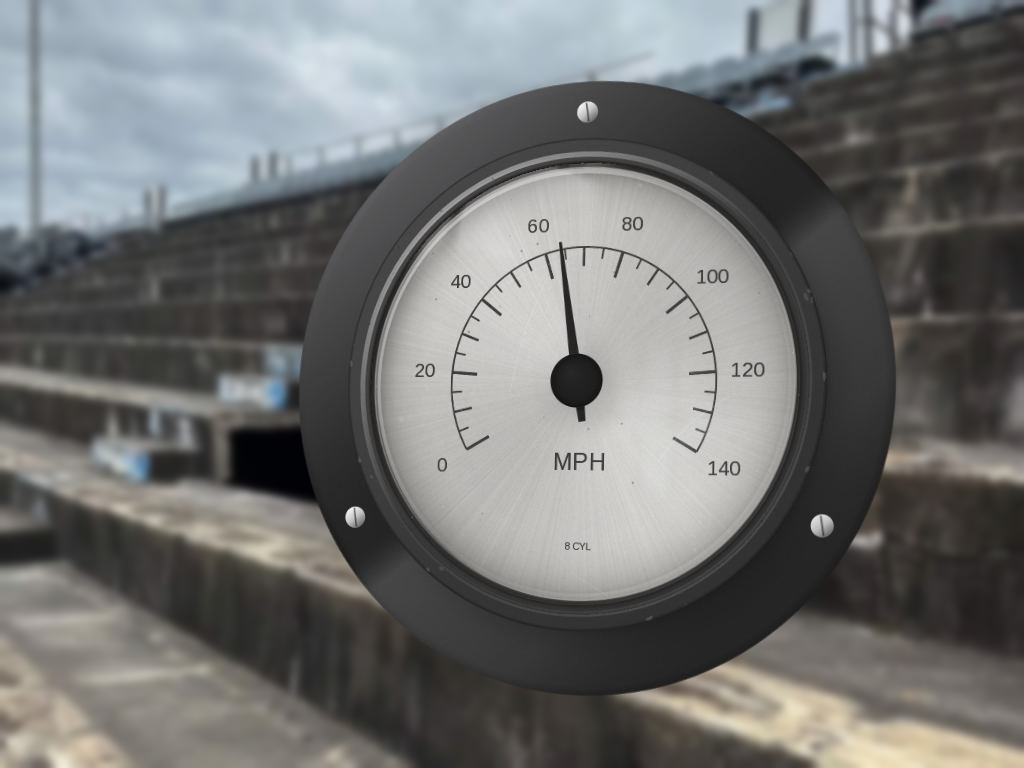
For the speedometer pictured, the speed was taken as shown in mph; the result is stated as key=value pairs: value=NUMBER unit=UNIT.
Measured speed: value=65 unit=mph
